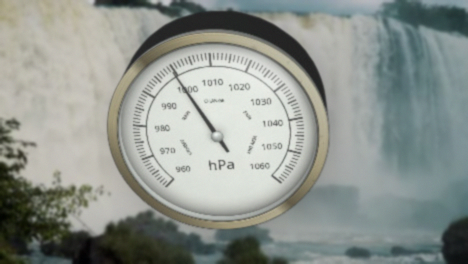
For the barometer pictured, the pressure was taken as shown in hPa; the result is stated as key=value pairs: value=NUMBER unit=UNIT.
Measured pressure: value=1000 unit=hPa
